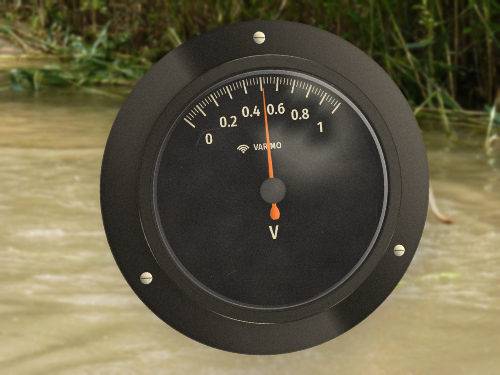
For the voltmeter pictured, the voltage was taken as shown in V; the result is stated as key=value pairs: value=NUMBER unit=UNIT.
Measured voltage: value=0.5 unit=V
